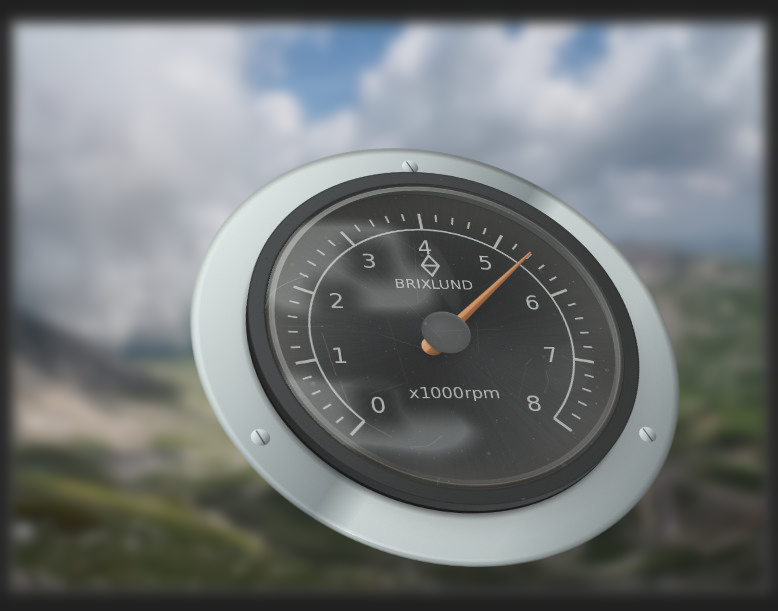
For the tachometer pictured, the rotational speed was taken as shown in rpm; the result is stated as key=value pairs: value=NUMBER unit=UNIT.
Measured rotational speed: value=5400 unit=rpm
